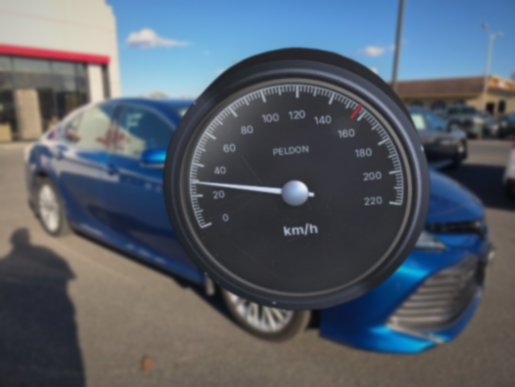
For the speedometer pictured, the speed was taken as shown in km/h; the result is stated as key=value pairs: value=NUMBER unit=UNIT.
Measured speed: value=30 unit=km/h
